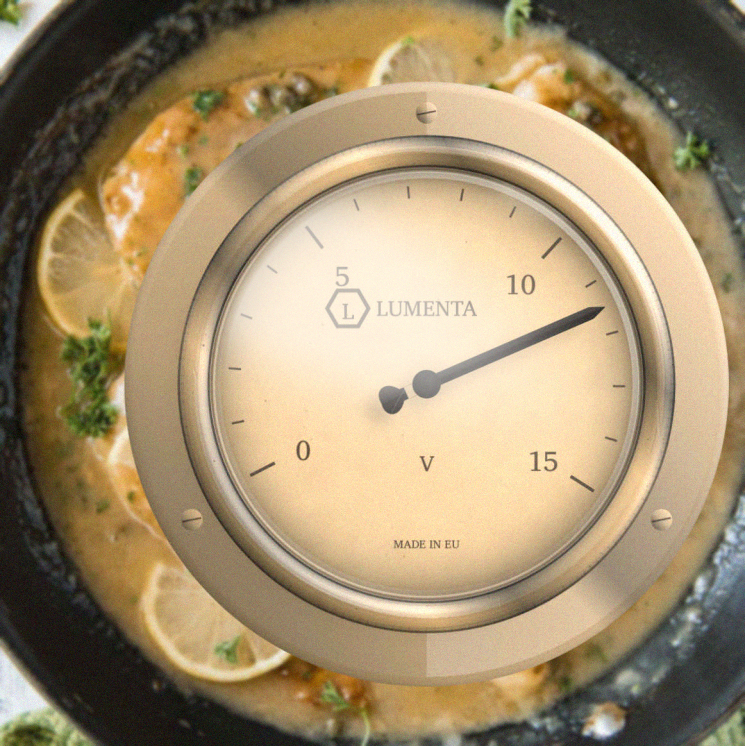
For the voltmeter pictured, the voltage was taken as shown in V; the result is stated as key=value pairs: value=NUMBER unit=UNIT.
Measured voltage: value=11.5 unit=V
